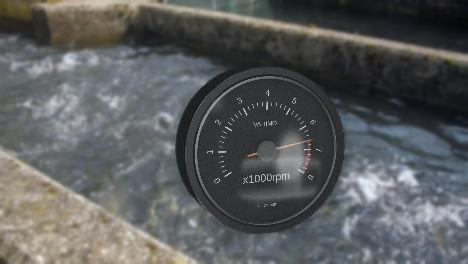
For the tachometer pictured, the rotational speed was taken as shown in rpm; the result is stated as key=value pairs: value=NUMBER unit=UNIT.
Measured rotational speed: value=6600 unit=rpm
